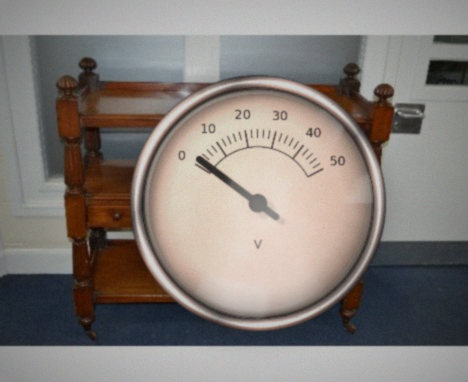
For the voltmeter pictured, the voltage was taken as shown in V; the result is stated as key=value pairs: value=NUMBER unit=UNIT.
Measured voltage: value=2 unit=V
